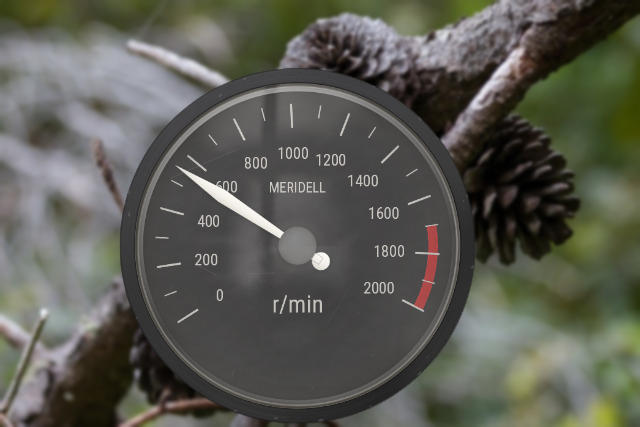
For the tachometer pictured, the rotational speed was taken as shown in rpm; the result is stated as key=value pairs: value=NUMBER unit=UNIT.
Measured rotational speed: value=550 unit=rpm
